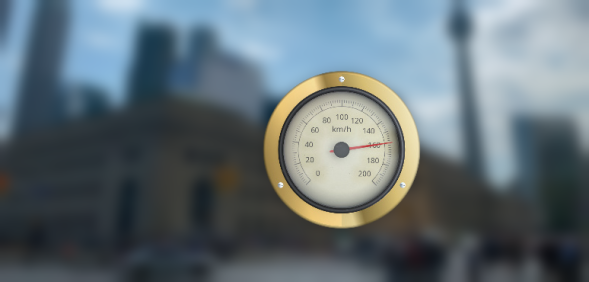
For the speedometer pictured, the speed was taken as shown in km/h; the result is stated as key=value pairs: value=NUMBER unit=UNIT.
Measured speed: value=160 unit=km/h
